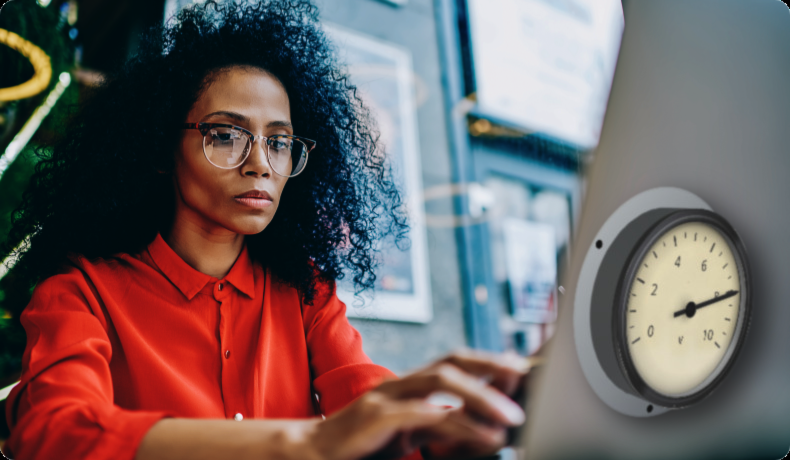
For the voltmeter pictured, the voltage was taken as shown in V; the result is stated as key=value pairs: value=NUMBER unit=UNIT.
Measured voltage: value=8 unit=V
